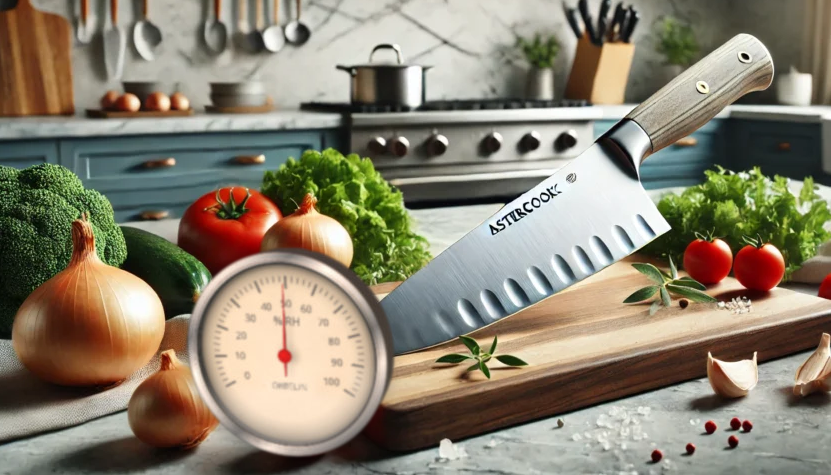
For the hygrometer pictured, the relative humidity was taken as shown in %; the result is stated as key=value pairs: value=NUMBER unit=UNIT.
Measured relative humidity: value=50 unit=%
